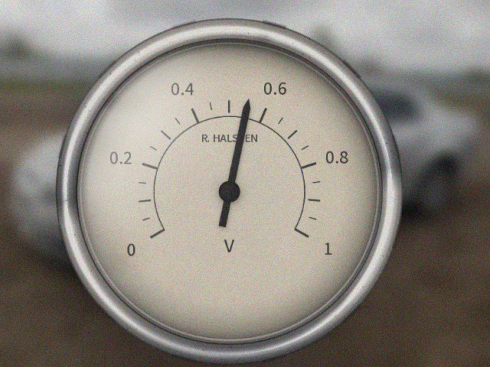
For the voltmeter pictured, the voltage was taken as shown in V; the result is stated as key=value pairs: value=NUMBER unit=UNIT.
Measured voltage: value=0.55 unit=V
